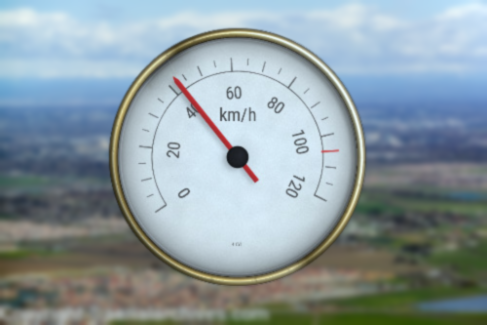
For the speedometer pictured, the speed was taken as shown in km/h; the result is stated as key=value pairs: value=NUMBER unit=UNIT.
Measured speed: value=42.5 unit=km/h
